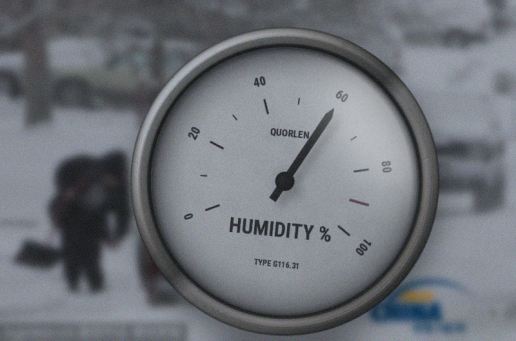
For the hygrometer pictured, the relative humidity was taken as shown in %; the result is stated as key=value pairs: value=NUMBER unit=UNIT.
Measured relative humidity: value=60 unit=%
